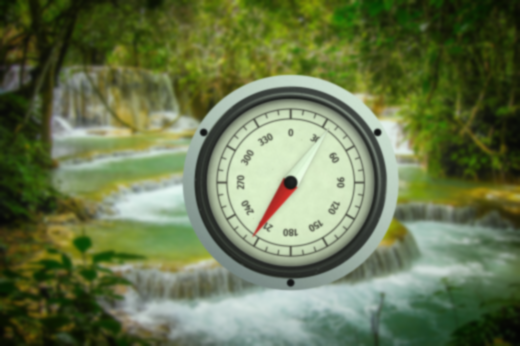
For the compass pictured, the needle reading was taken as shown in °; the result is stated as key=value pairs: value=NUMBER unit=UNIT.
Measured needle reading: value=215 unit=°
